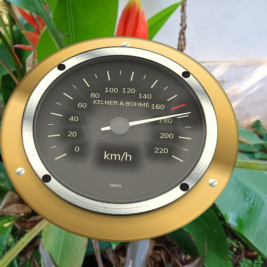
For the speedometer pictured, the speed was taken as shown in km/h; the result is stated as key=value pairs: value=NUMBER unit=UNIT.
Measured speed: value=180 unit=km/h
